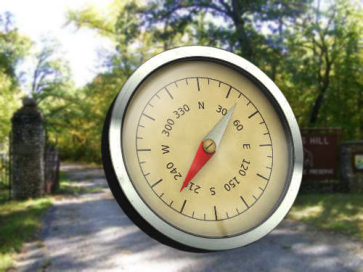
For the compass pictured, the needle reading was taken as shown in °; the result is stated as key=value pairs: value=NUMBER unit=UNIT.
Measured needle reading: value=220 unit=°
